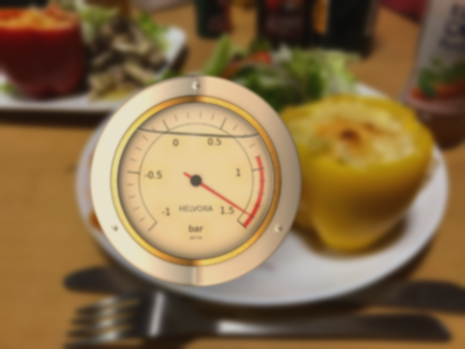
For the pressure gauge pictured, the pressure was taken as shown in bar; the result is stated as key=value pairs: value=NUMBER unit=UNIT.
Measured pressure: value=1.4 unit=bar
